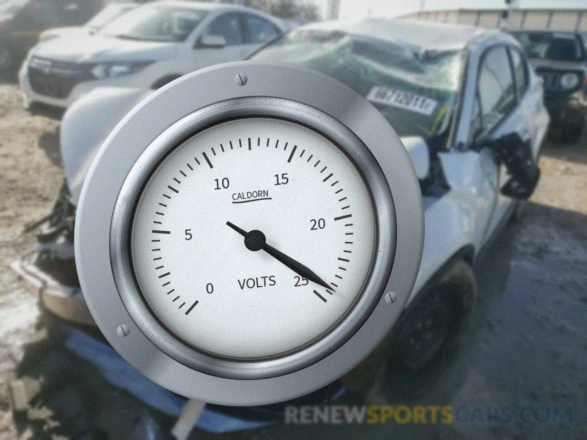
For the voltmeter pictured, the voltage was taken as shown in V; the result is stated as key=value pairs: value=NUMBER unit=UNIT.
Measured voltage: value=24.25 unit=V
